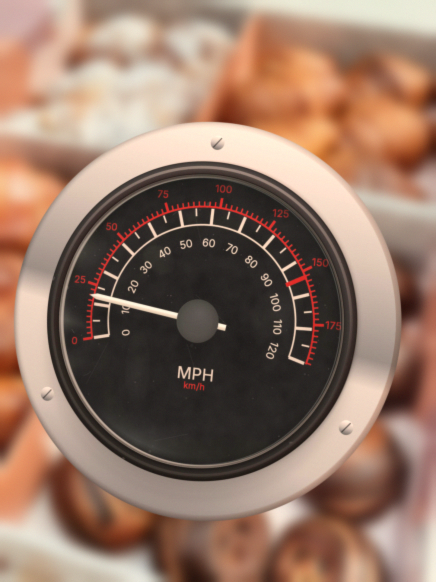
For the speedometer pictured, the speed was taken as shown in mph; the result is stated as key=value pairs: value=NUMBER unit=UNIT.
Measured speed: value=12.5 unit=mph
